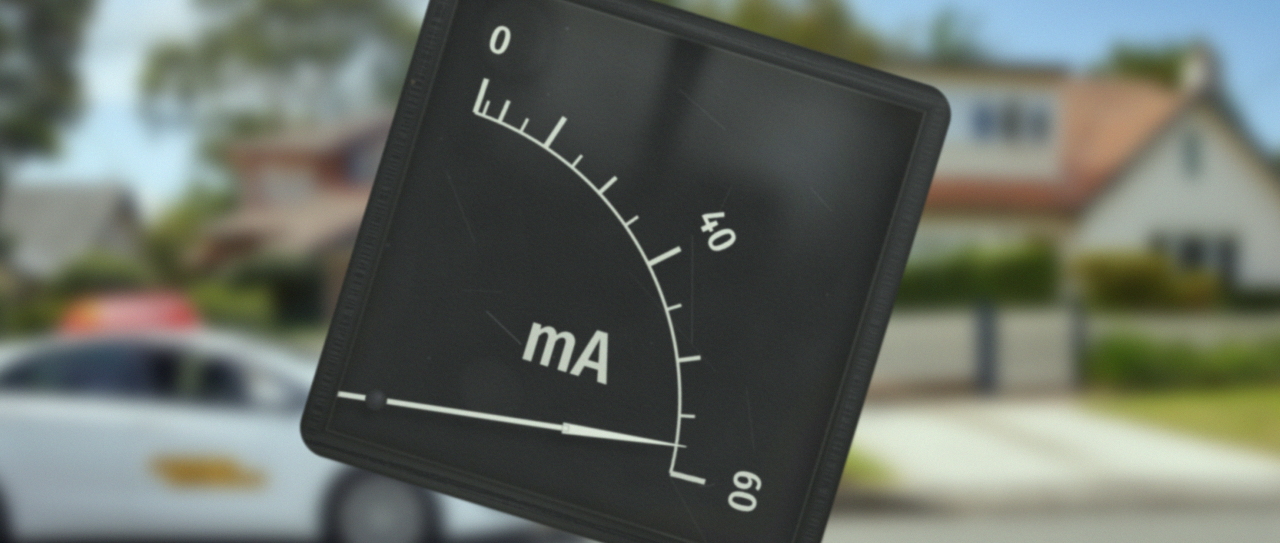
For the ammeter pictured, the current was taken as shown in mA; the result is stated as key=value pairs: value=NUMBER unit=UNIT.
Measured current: value=57.5 unit=mA
